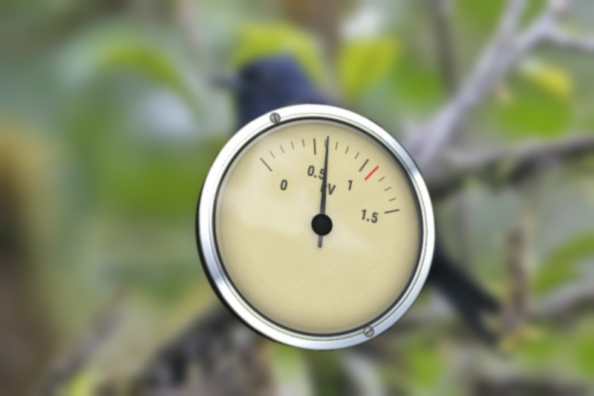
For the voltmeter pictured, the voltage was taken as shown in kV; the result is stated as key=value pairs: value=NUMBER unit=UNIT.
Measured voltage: value=0.6 unit=kV
